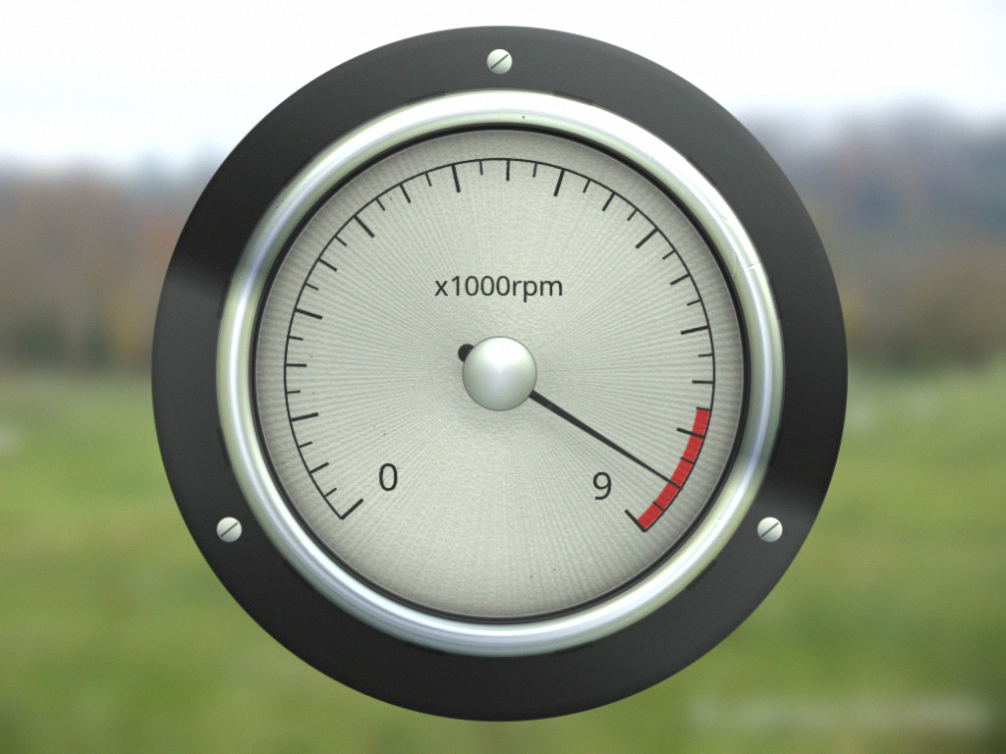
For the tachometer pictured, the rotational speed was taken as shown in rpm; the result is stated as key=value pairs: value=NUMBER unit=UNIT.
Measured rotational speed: value=8500 unit=rpm
